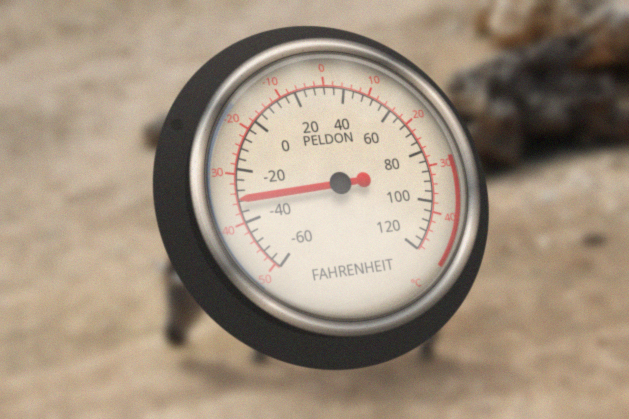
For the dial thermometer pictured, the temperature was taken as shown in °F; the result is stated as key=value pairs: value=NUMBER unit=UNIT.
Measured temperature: value=-32 unit=°F
